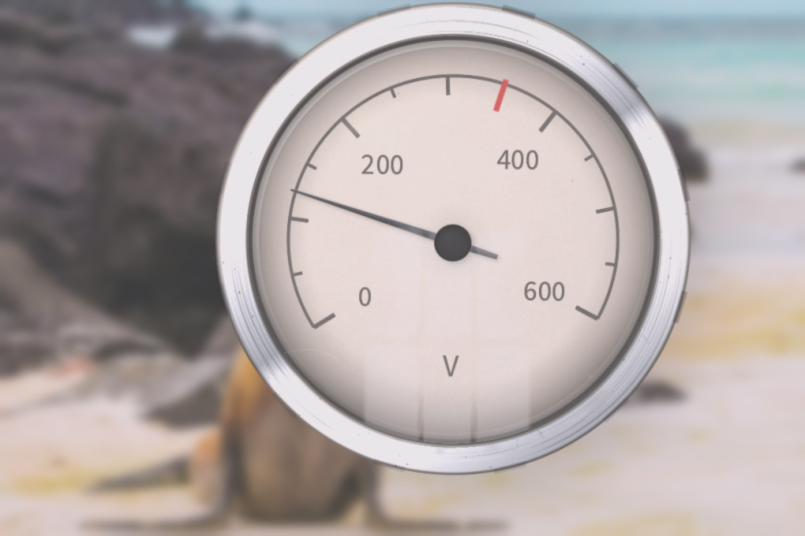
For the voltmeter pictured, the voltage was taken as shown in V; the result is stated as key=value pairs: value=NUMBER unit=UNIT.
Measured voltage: value=125 unit=V
